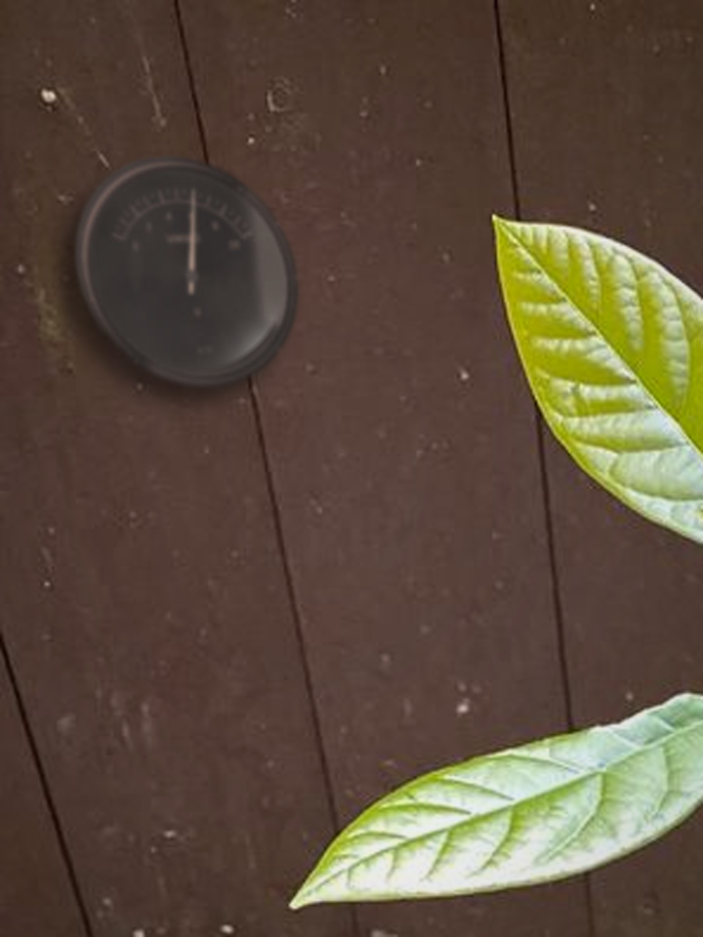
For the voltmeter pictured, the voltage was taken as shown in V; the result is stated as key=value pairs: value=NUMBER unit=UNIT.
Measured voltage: value=6 unit=V
